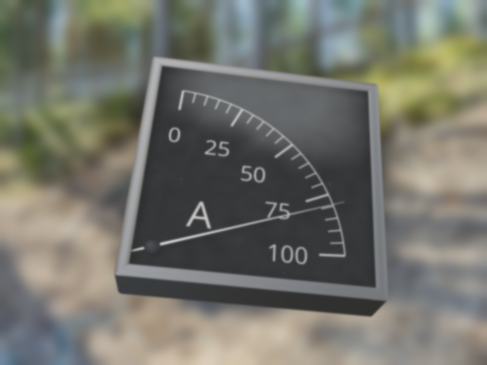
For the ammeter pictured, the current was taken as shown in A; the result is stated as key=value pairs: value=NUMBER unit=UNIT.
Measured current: value=80 unit=A
